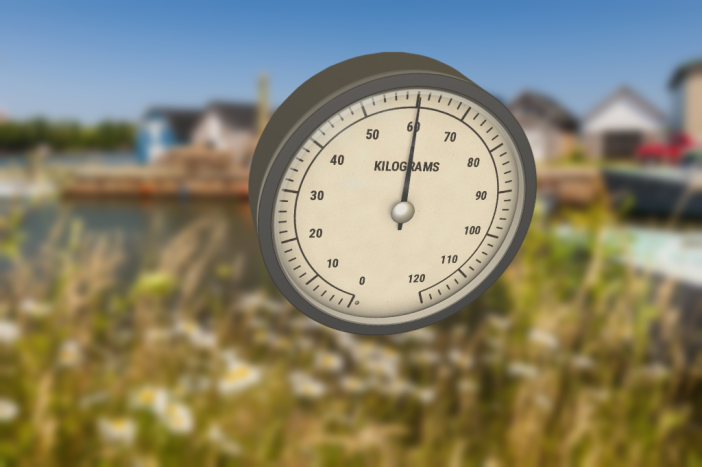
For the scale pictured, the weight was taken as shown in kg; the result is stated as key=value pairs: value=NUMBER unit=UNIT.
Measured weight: value=60 unit=kg
